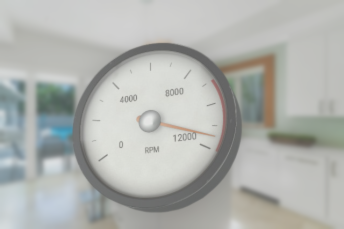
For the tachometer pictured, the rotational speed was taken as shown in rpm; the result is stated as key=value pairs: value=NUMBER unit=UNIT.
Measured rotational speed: value=11500 unit=rpm
